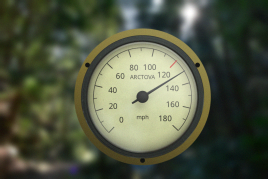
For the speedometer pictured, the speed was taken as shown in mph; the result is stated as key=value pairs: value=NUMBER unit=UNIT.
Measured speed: value=130 unit=mph
